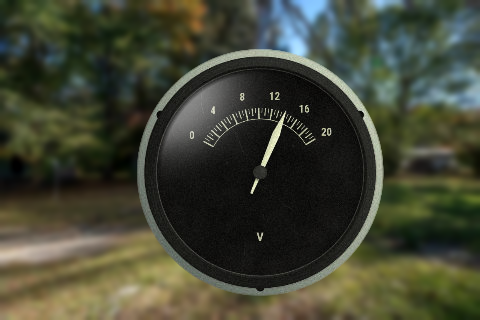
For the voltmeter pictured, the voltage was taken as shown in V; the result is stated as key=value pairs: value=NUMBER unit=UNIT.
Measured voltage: value=14 unit=V
